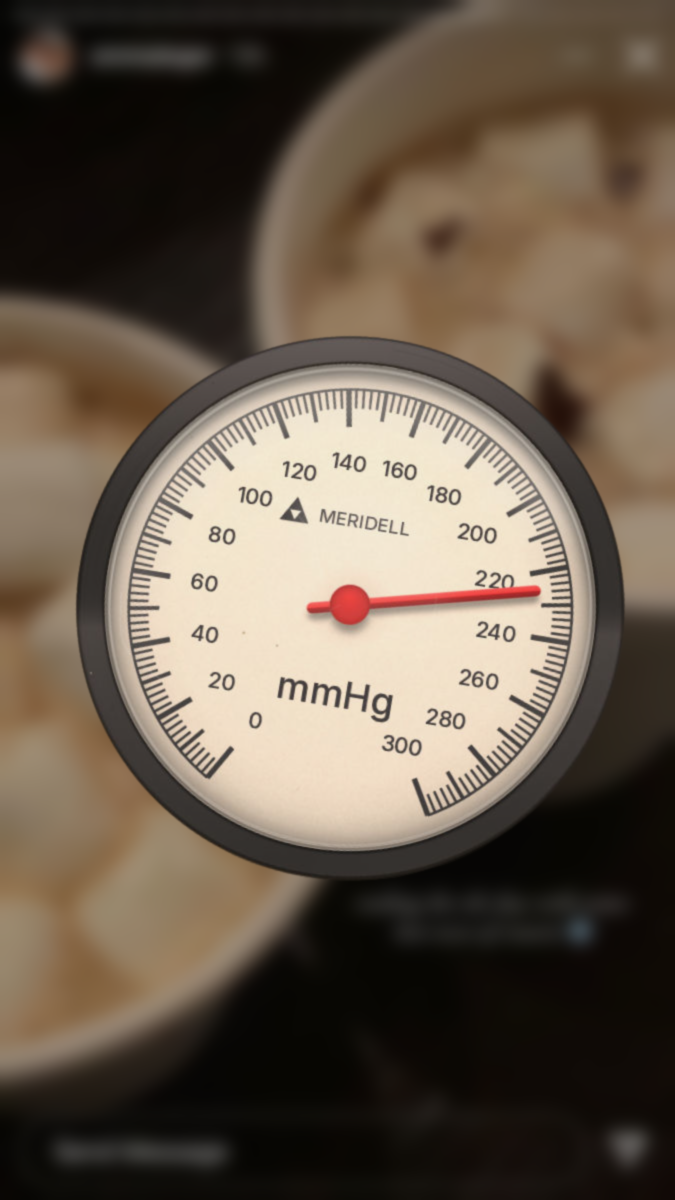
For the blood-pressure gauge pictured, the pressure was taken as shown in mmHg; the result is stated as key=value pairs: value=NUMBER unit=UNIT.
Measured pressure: value=226 unit=mmHg
